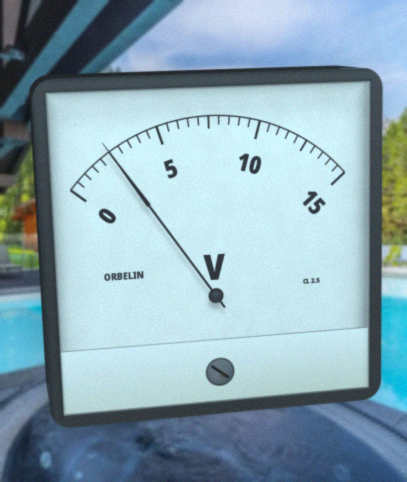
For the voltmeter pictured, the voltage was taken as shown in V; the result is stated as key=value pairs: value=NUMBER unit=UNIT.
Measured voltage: value=2.5 unit=V
